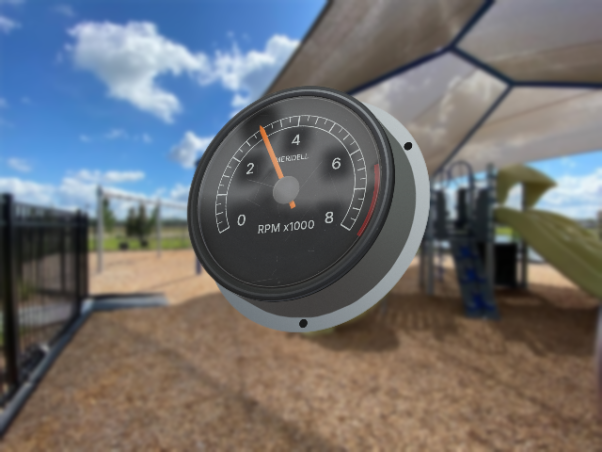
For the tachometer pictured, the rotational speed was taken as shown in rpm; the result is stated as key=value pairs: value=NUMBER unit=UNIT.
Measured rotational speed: value=3000 unit=rpm
